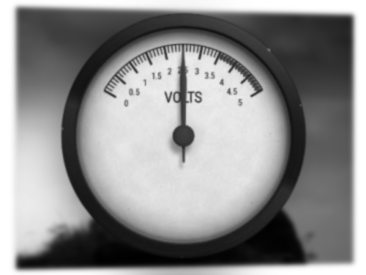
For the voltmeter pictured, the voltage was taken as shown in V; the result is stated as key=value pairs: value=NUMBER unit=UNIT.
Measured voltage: value=2.5 unit=V
